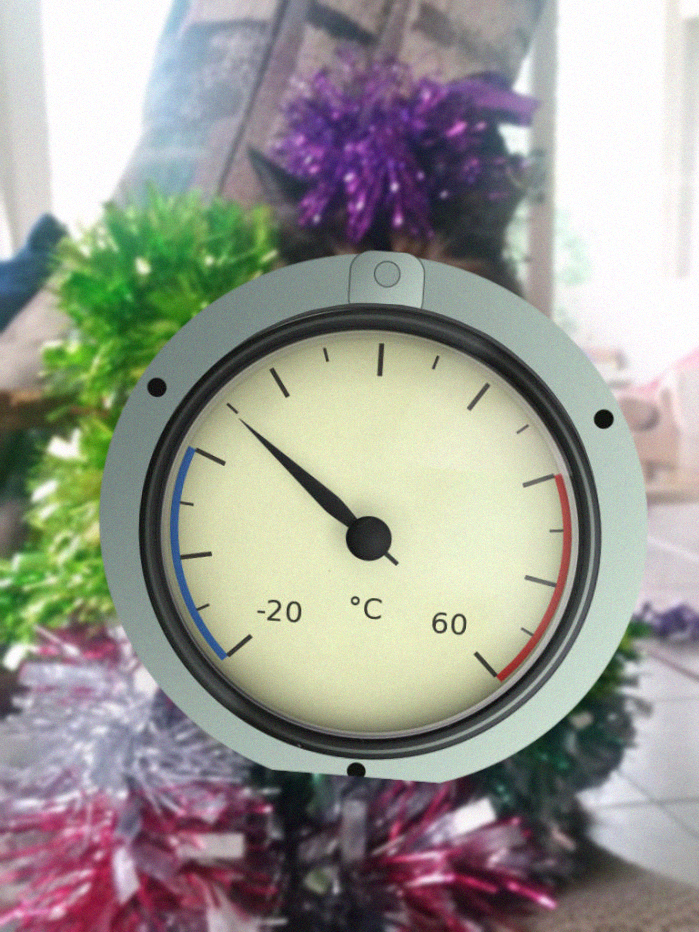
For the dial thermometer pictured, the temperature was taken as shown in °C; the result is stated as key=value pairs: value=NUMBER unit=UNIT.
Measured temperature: value=5 unit=°C
